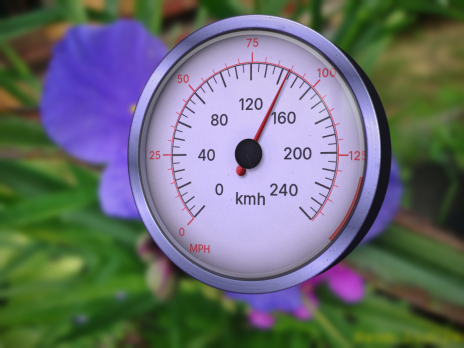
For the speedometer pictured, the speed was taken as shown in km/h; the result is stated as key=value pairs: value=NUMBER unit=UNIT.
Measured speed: value=145 unit=km/h
